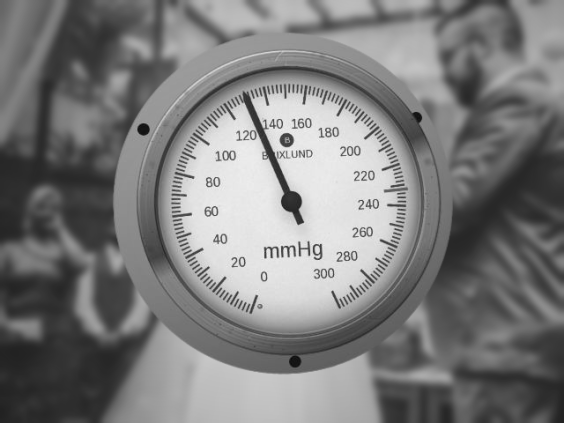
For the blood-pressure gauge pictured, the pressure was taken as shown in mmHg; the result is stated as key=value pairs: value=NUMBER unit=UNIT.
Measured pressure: value=130 unit=mmHg
